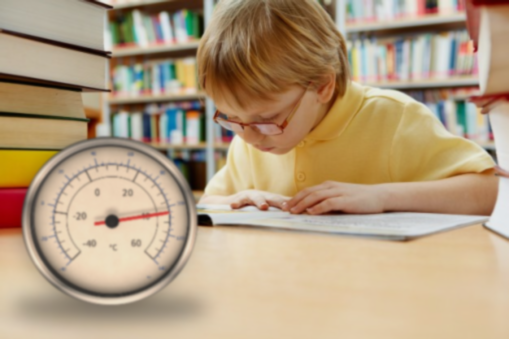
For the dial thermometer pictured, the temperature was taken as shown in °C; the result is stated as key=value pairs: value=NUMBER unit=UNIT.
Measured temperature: value=40 unit=°C
